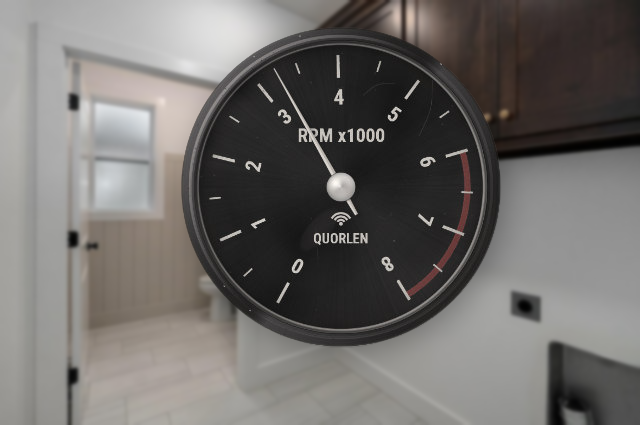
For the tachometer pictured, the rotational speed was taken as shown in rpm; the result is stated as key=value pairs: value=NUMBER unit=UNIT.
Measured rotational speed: value=3250 unit=rpm
